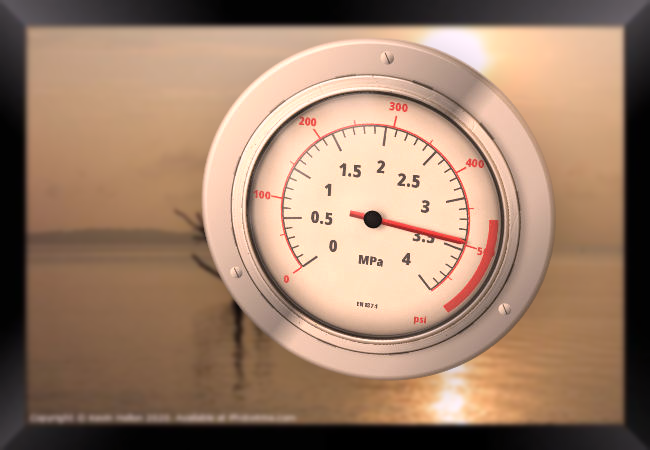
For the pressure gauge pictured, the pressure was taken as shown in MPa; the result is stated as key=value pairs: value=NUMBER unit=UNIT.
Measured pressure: value=3.4 unit=MPa
